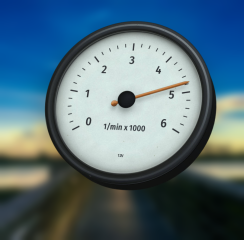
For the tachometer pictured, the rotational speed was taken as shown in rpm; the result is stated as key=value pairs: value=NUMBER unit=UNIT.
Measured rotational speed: value=4800 unit=rpm
